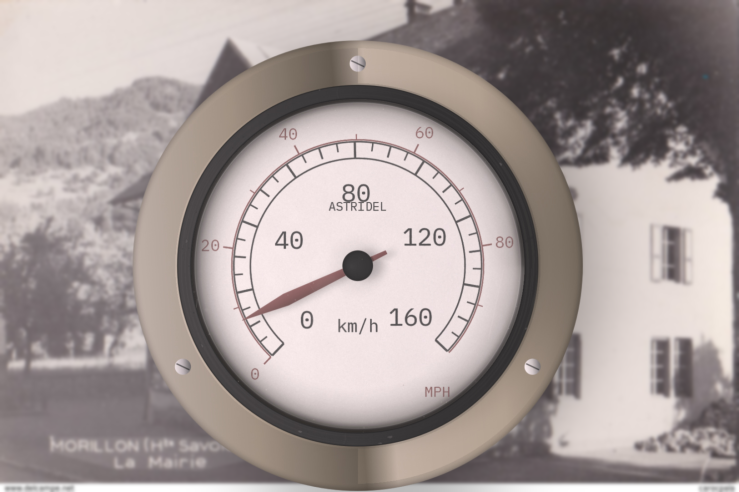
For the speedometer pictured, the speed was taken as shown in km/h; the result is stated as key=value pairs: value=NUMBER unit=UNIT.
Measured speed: value=12.5 unit=km/h
